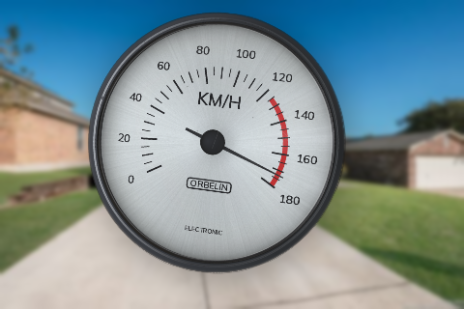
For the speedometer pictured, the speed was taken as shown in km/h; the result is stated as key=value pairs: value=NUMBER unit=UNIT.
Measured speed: value=172.5 unit=km/h
